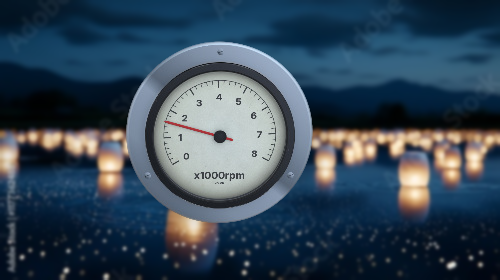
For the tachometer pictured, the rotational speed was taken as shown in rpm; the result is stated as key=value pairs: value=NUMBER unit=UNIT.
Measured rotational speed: value=1600 unit=rpm
